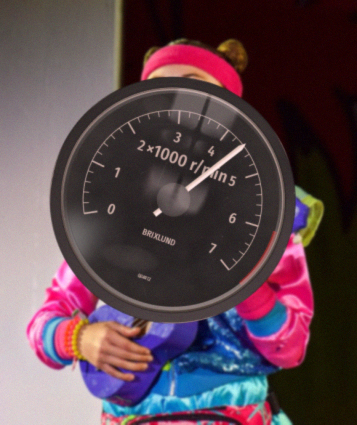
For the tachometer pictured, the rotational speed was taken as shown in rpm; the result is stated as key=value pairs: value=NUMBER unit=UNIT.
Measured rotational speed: value=4400 unit=rpm
